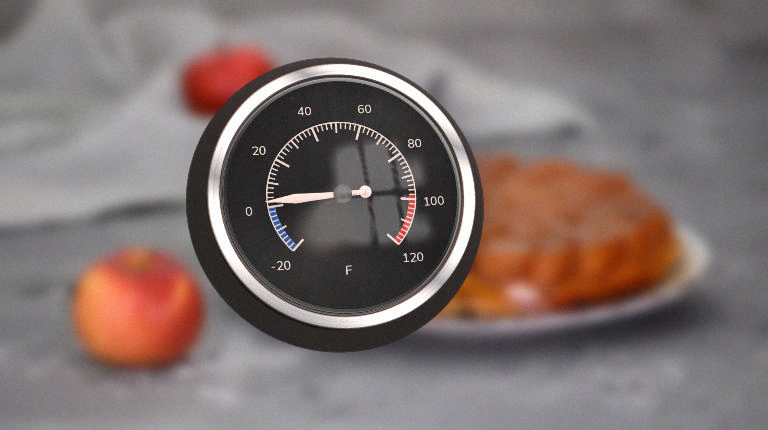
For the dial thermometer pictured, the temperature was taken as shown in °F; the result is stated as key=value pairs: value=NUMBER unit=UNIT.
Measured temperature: value=2 unit=°F
